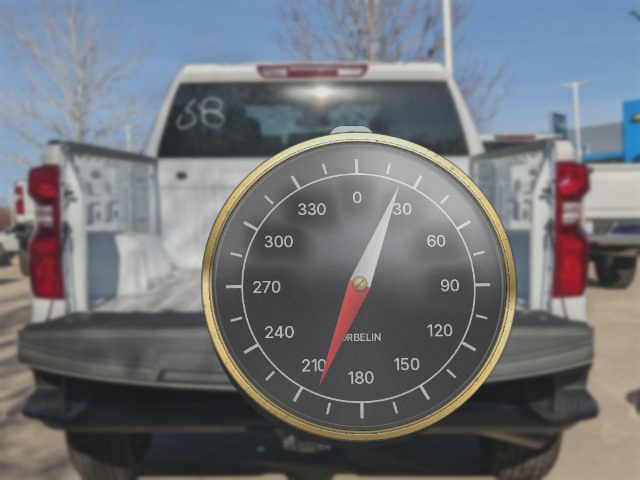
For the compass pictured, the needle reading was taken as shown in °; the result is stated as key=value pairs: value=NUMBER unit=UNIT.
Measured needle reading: value=202.5 unit=°
